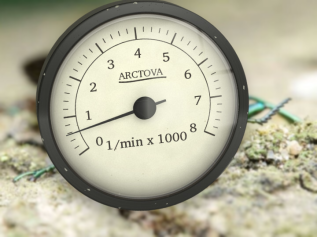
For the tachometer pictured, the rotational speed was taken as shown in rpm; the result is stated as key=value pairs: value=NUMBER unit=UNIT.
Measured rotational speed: value=600 unit=rpm
